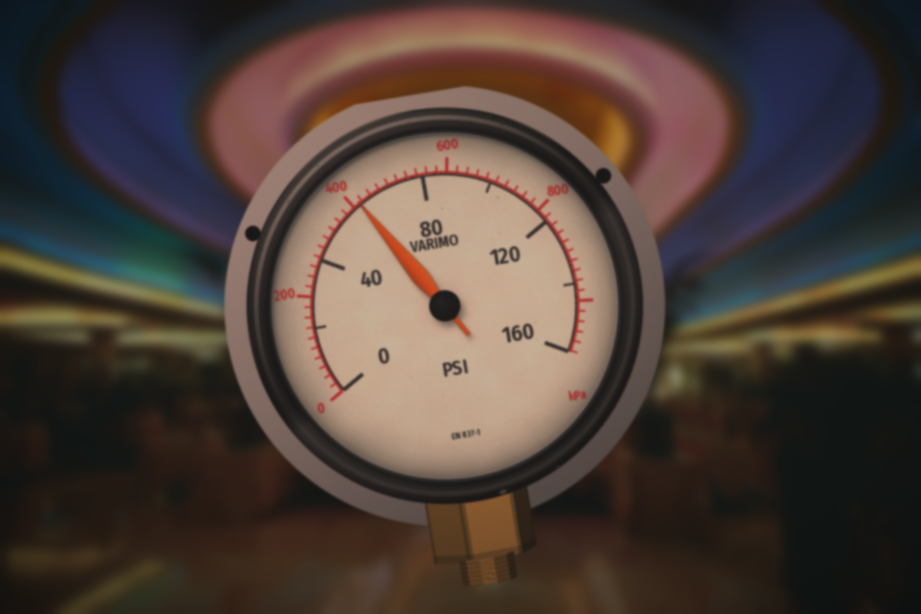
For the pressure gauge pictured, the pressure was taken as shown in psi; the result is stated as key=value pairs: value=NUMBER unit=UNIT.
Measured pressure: value=60 unit=psi
